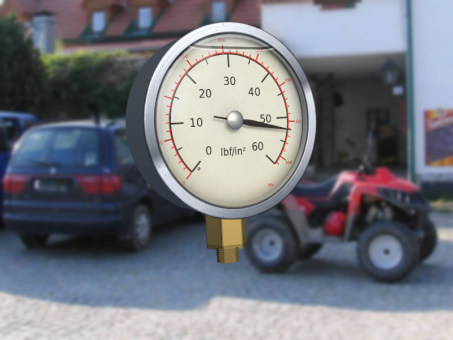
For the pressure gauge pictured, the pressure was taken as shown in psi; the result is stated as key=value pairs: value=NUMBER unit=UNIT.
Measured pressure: value=52.5 unit=psi
